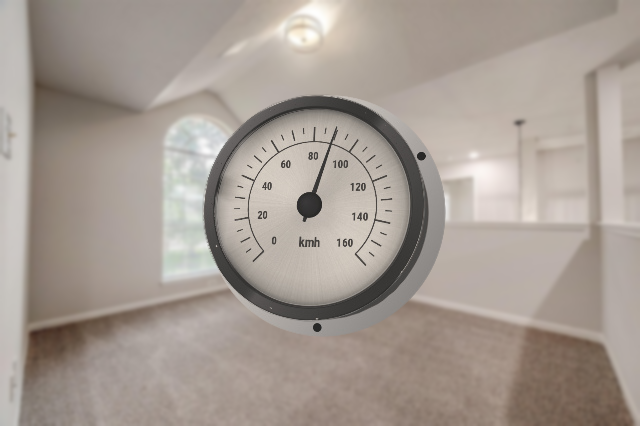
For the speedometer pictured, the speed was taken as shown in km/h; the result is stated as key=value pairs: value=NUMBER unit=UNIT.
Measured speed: value=90 unit=km/h
